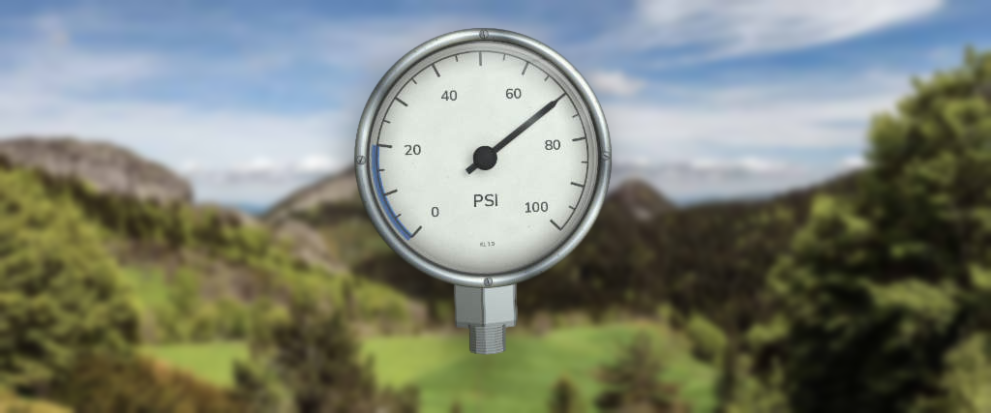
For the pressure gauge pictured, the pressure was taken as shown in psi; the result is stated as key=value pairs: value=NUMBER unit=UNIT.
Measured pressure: value=70 unit=psi
